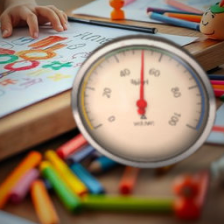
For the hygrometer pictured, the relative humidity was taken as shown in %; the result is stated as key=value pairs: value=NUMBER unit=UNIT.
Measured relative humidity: value=52 unit=%
